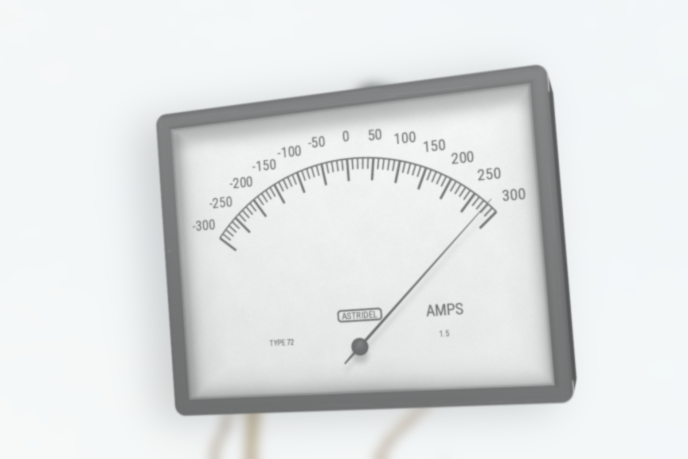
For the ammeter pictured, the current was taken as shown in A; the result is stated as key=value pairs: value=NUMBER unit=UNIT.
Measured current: value=280 unit=A
